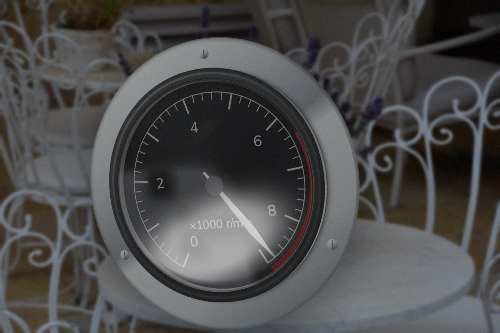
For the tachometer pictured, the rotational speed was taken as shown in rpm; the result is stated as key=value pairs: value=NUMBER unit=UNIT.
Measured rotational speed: value=8800 unit=rpm
